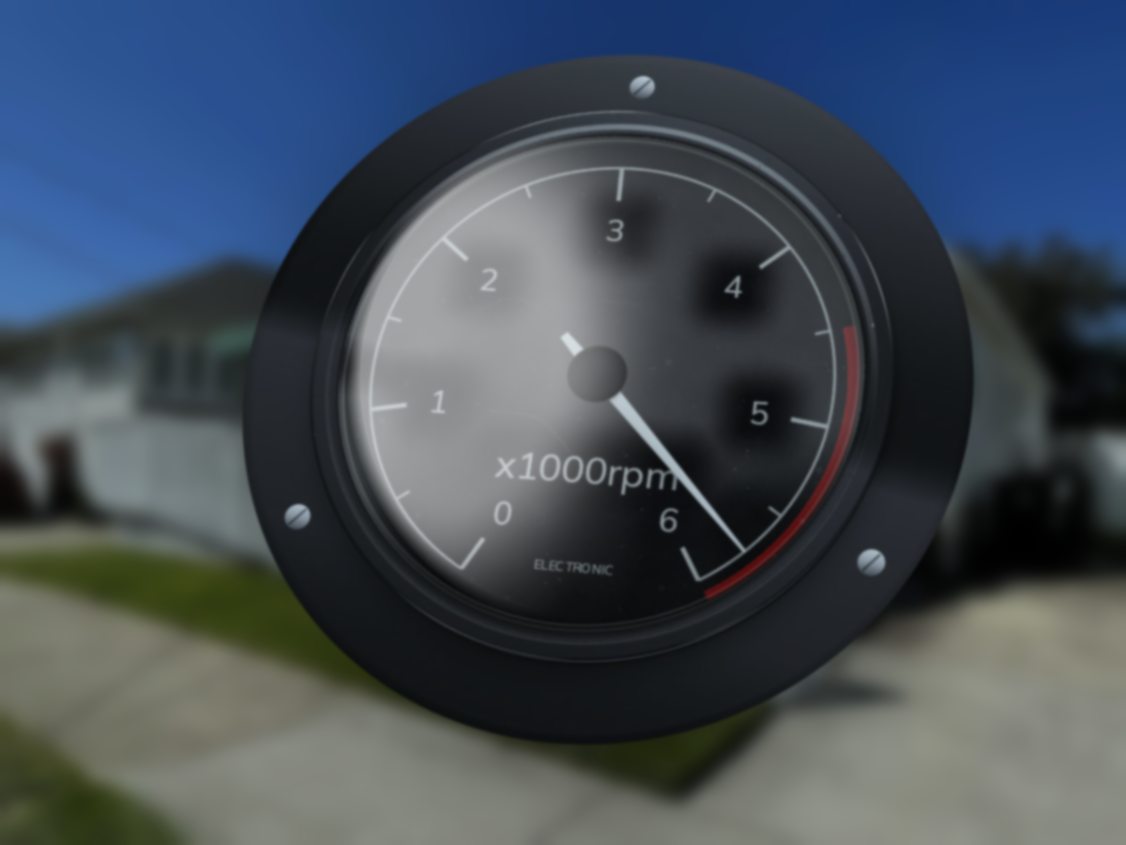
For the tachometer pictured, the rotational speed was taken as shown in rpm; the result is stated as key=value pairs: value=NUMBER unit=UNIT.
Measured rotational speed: value=5750 unit=rpm
